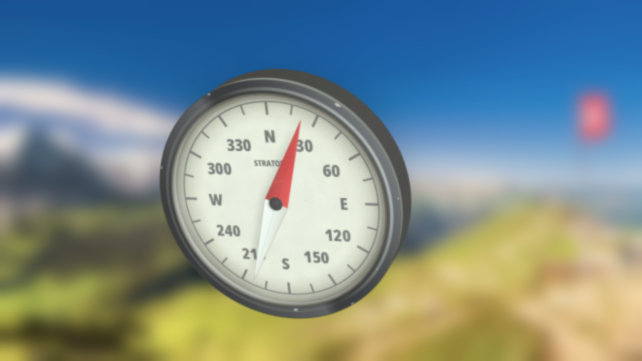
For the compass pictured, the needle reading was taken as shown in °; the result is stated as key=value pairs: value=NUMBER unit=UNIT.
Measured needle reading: value=22.5 unit=°
